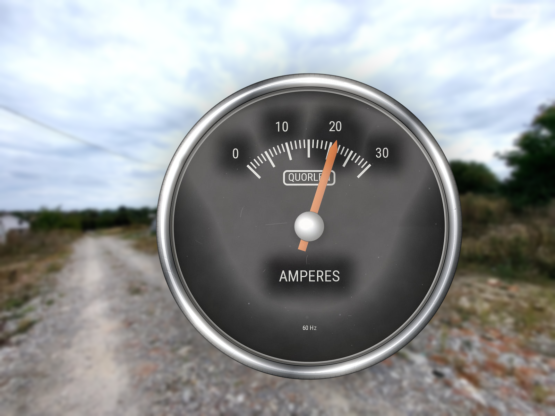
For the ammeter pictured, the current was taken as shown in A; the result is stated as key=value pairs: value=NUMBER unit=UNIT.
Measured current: value=21 unit=A
